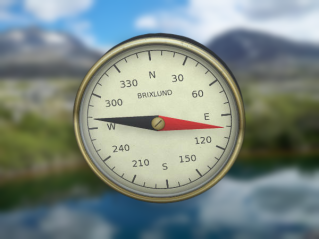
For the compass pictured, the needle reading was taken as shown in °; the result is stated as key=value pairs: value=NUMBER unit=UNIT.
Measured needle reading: value=100 unit=°
